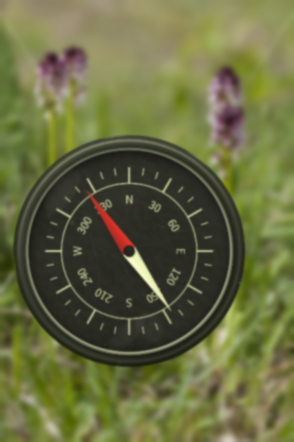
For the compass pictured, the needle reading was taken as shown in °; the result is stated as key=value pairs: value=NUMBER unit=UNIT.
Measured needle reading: value=325 unit=°
